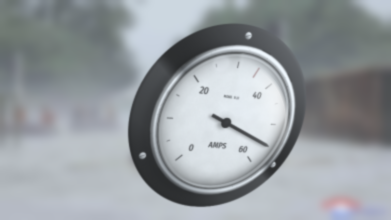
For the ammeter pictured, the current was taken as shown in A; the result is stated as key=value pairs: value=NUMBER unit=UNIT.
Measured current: value=55 unit=A
